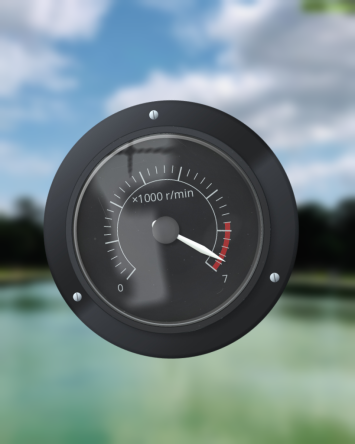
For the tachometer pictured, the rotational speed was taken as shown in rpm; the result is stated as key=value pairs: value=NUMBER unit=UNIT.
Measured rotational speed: value=6700 unit=rpm
